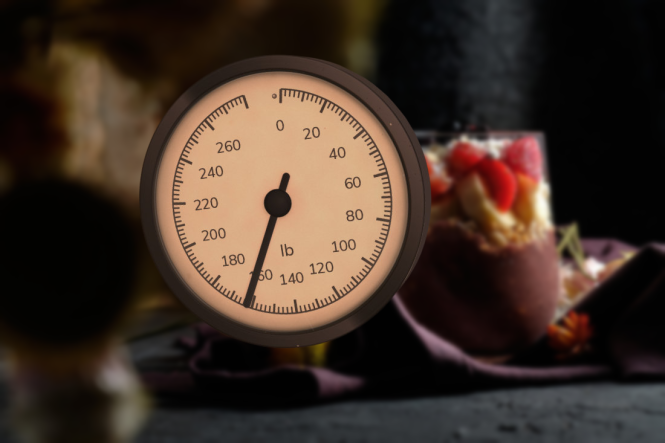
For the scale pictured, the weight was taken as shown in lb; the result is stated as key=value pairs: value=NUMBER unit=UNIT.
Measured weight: value=162 unit=lb
